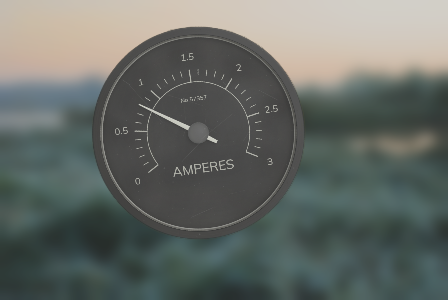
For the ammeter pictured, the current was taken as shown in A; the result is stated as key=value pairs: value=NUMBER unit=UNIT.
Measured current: value=0.8 unit=A
